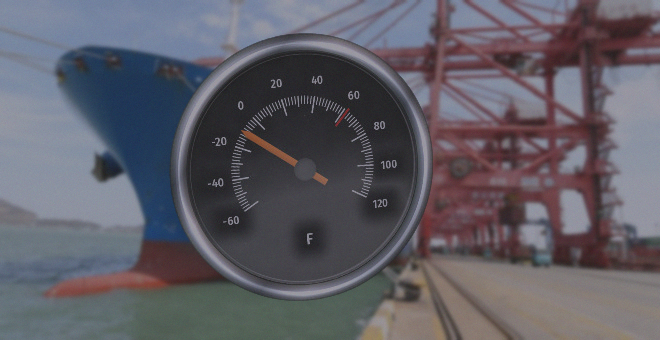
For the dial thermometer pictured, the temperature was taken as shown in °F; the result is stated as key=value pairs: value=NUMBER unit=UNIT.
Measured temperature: value=-10 unit=°F
